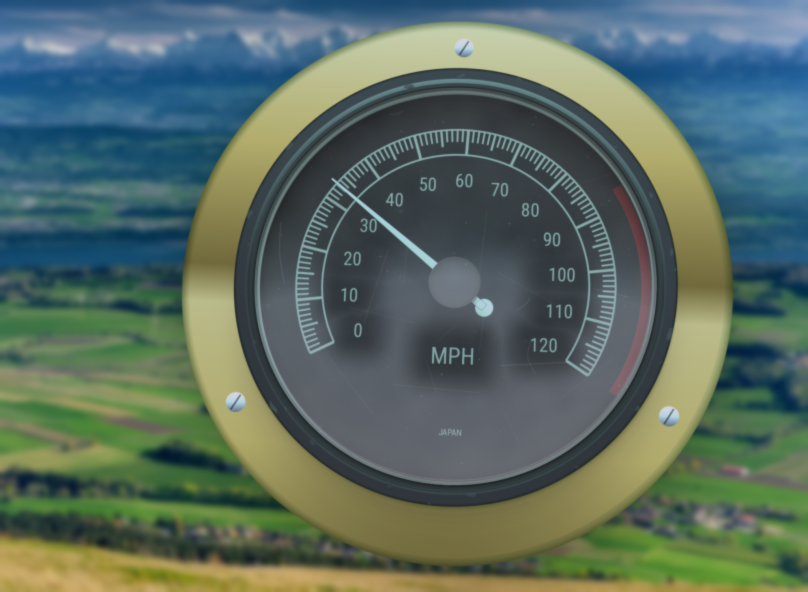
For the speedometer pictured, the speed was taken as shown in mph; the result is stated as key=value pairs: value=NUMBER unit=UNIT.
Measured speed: value=33 unit=mph
